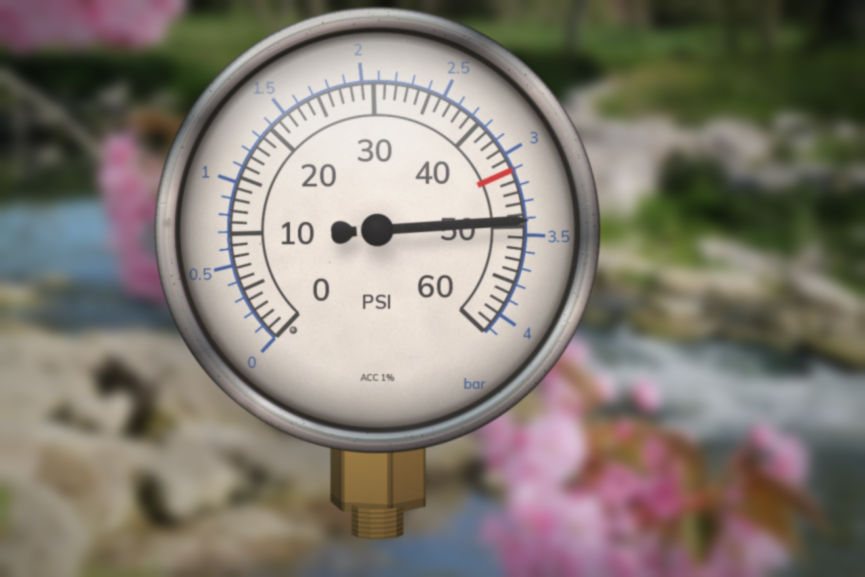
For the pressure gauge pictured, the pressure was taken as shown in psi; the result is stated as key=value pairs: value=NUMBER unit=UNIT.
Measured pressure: value=49.5 unit=psi
